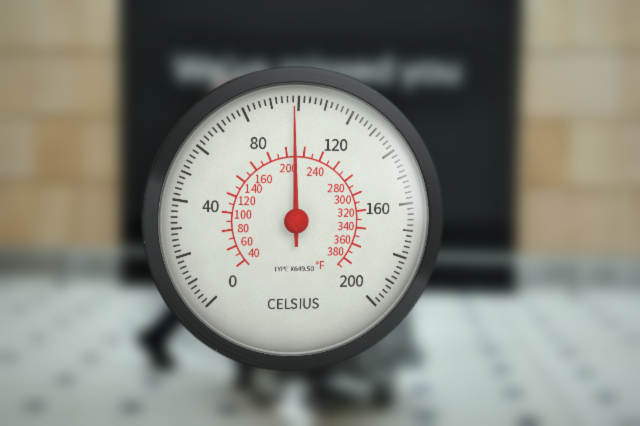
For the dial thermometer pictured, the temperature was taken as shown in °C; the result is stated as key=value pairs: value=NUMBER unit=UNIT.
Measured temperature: value=98 unit=°C
